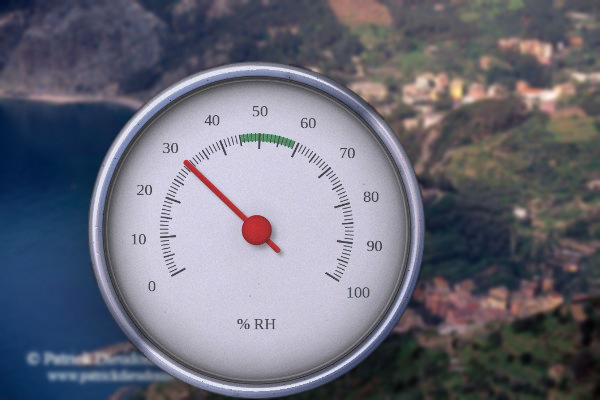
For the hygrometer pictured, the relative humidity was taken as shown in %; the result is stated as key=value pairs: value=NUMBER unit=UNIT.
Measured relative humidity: value=30 unit=%
